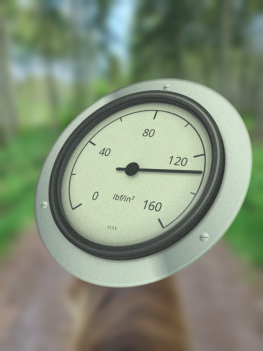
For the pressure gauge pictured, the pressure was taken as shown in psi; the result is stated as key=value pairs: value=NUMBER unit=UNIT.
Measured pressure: value=130 unit=psi
